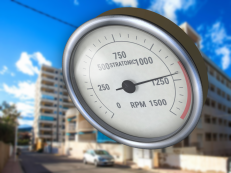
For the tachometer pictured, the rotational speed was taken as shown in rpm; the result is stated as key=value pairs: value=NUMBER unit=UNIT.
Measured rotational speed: value=1200 unit=rpm
